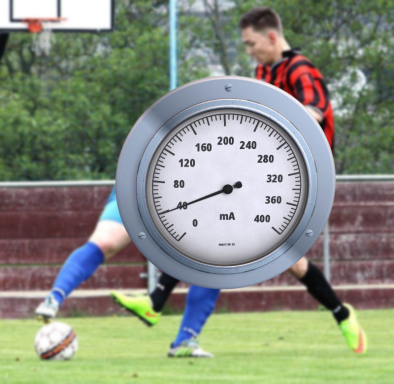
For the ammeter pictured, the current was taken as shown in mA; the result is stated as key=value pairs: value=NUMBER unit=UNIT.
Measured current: value=40 unit=mA
